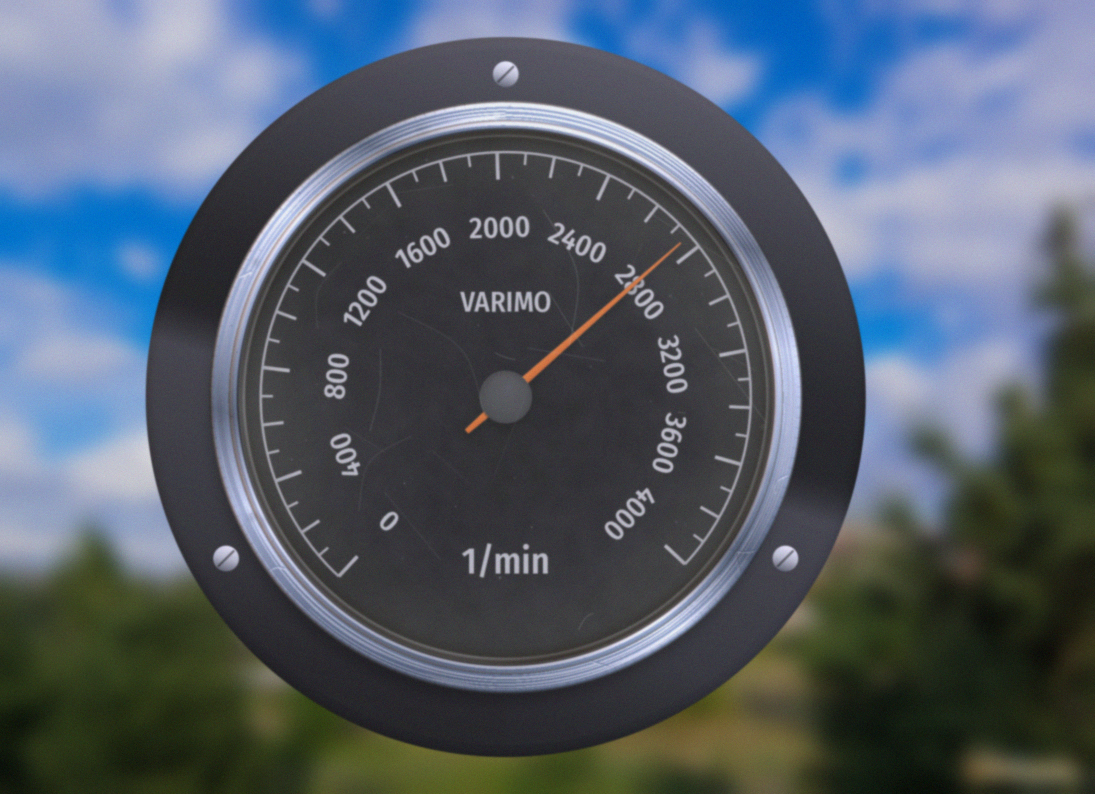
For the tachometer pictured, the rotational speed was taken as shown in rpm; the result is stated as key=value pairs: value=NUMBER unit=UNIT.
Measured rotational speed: value=2750 unit=rpm
